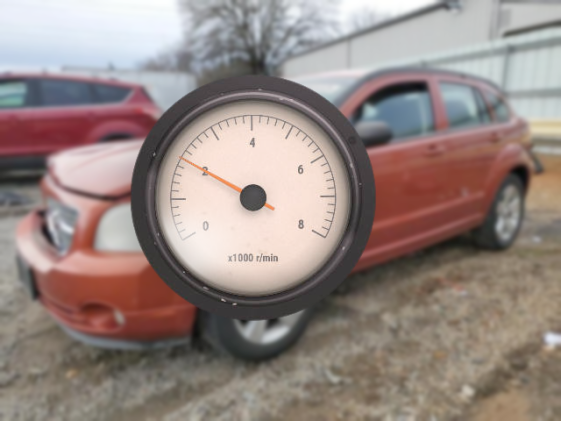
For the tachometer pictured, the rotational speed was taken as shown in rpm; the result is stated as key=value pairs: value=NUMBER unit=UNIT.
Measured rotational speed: value=2000 unit=rpm
